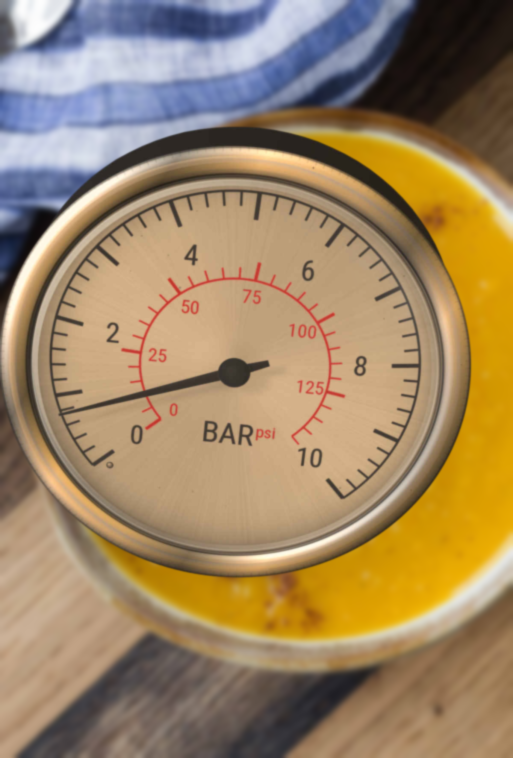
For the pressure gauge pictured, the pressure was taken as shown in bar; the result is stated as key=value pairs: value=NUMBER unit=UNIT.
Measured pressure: value=0.8 unit=bar
